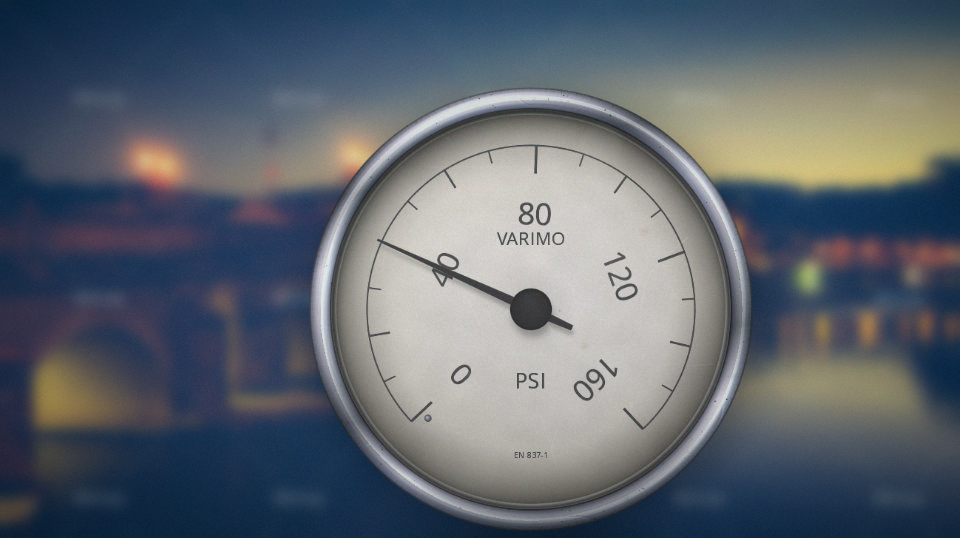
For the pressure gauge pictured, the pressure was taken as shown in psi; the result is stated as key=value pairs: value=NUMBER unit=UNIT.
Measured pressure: value=40 unit=psi
